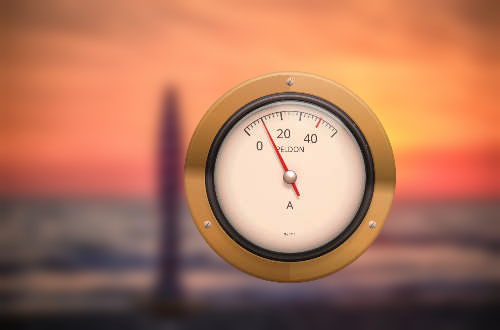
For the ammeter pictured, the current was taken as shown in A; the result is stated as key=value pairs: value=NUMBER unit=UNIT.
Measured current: value=10 unit=A
